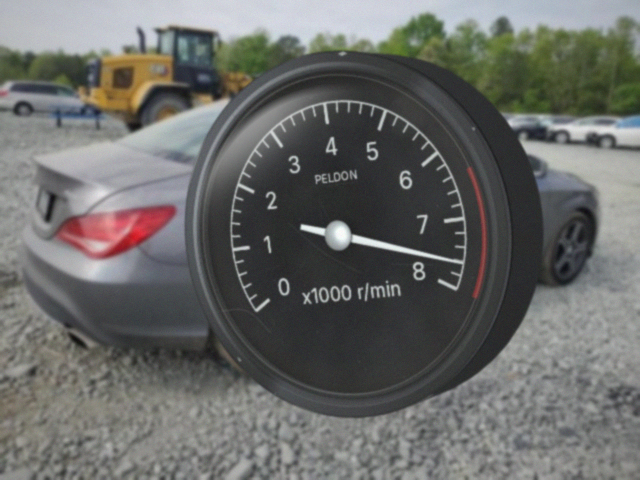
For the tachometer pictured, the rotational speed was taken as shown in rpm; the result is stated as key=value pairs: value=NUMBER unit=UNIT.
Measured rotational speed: value=7600 unit=rpm
